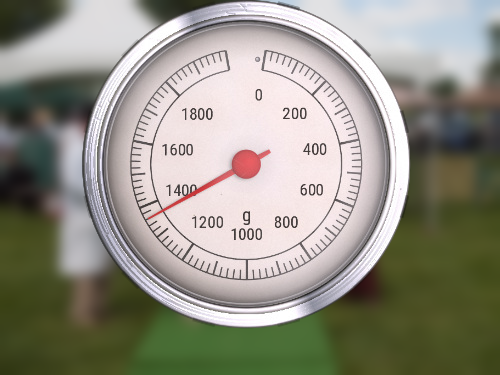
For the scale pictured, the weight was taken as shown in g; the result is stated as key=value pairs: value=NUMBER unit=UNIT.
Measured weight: value=1360 unit=g
